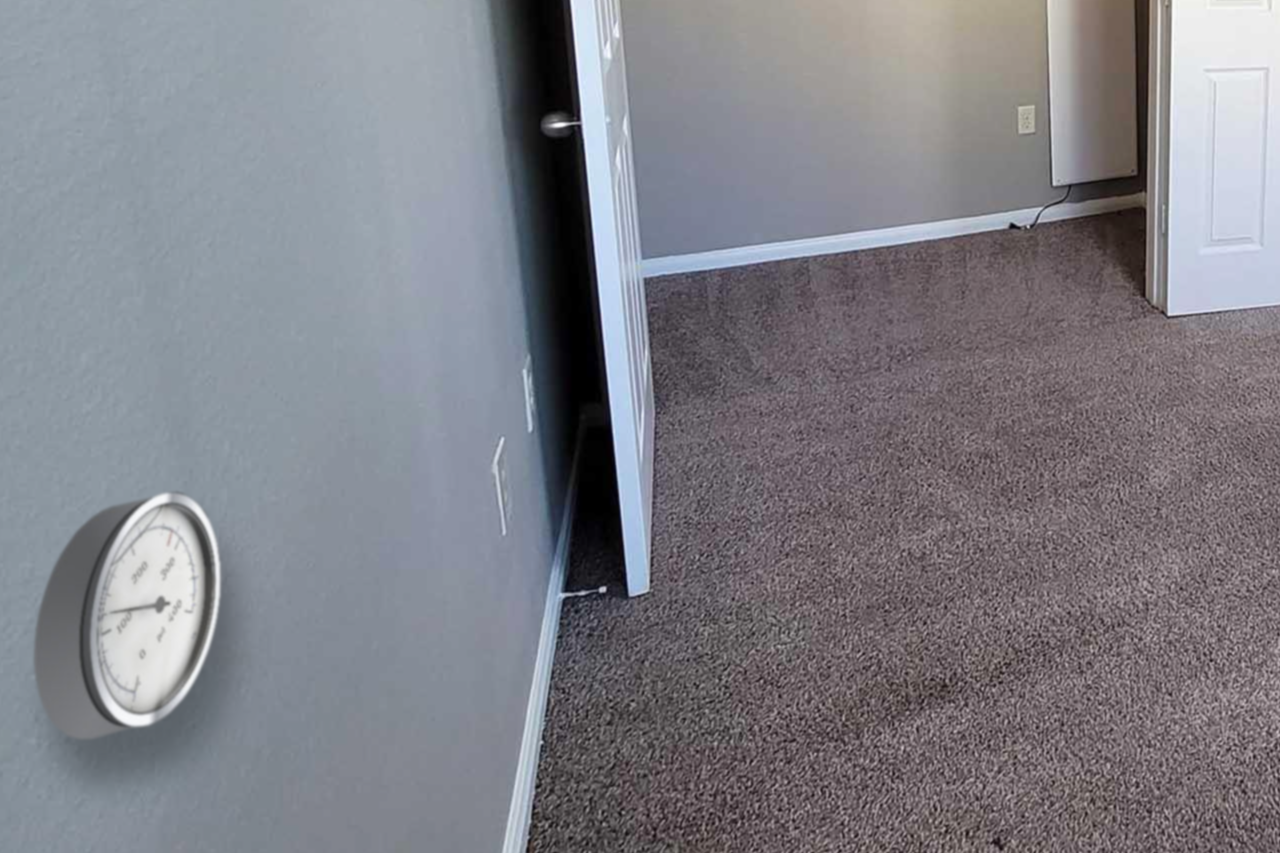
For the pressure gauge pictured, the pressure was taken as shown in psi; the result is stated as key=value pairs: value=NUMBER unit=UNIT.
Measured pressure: value=120 unit=psi
